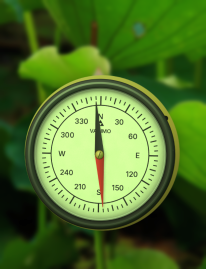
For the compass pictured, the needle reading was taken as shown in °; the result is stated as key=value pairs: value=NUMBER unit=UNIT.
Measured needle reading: value=175 unit=°
